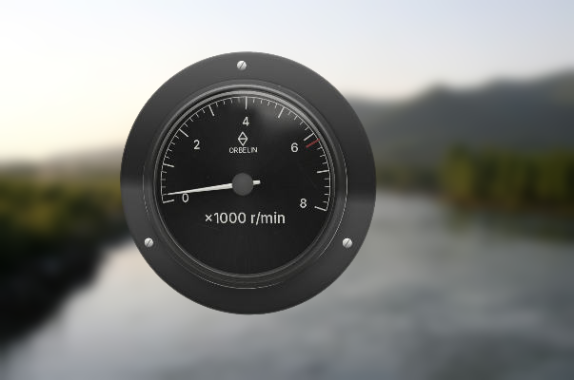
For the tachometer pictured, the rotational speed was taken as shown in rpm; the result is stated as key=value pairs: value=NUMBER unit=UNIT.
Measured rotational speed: value=200 unit=rpm
